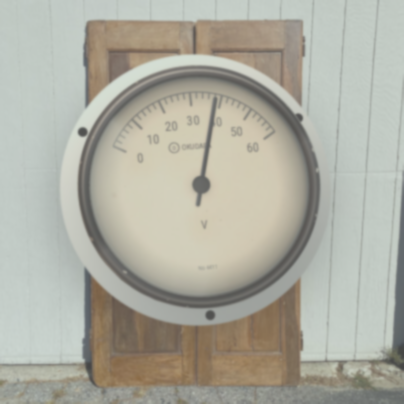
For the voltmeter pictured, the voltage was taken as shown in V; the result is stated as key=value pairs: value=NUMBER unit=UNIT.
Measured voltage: value=38 unit=V
